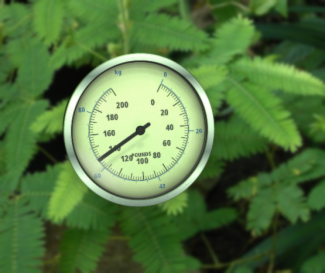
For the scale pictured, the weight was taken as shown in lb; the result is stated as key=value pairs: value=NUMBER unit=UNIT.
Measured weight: value=140 unit=lb
